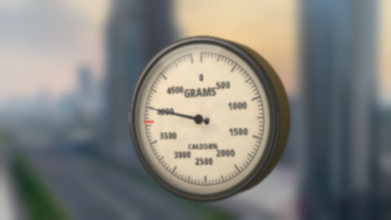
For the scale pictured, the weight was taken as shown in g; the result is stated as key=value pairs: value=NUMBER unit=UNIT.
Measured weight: value=4000 unit=g
